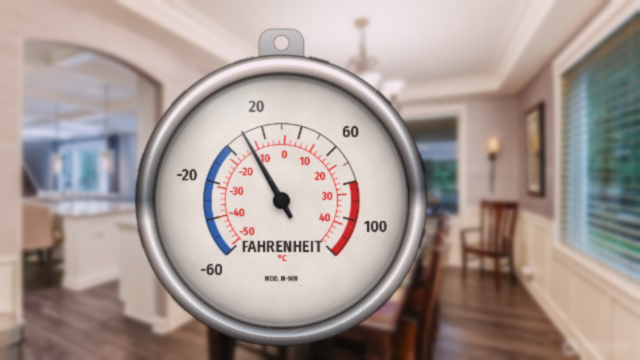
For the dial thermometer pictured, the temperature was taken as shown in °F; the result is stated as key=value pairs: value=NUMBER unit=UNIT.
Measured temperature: value=10 unit=°F
